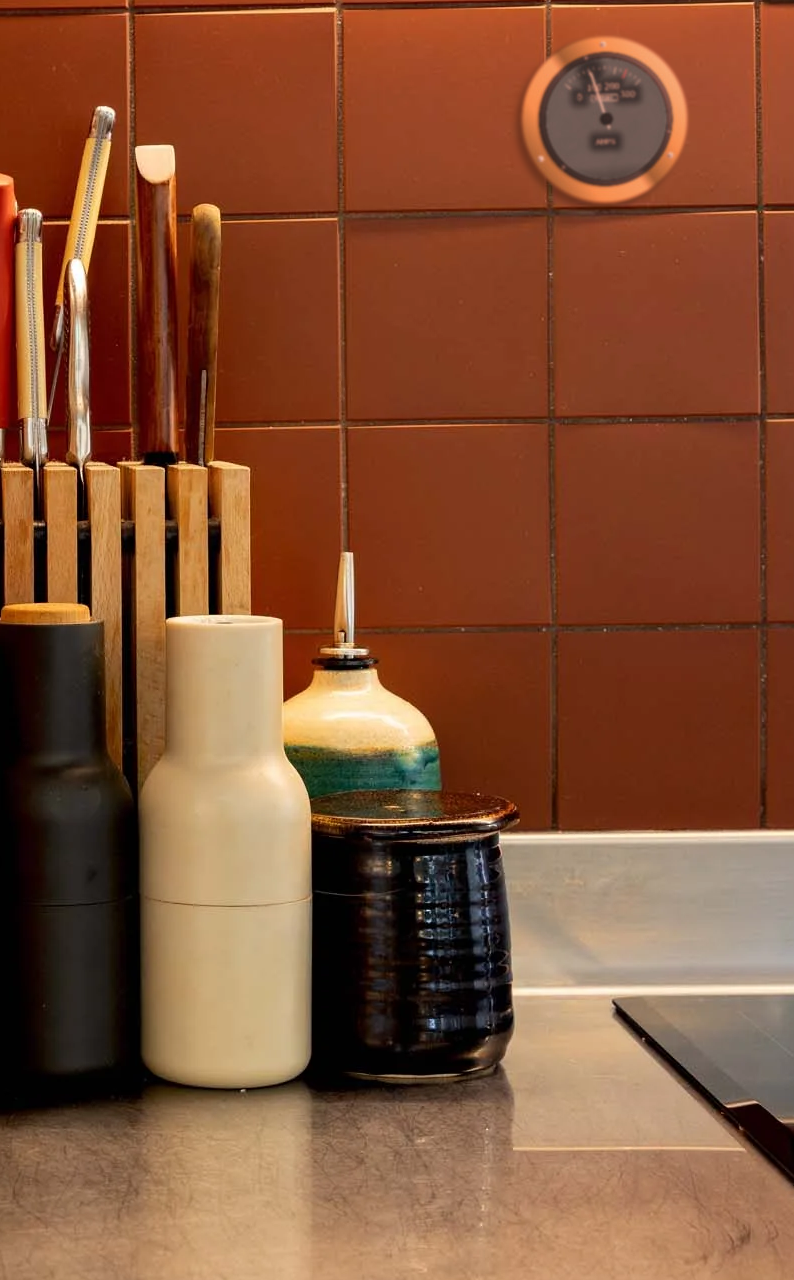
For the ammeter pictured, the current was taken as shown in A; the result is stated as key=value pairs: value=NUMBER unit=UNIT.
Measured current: value=100 unit=A
